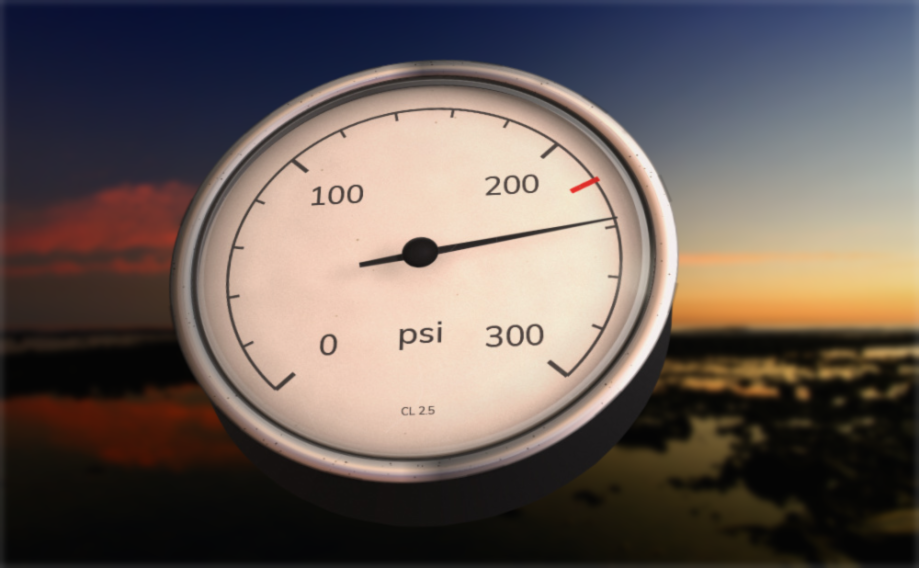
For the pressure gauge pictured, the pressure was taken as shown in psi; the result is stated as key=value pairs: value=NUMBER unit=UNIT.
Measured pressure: value=240 unit=psi
